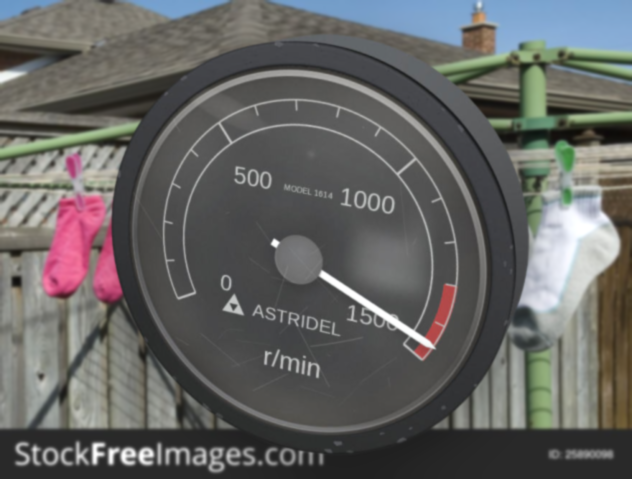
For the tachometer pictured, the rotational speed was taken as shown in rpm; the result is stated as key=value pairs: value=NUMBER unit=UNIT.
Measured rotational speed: value=1450 unit=rpm
